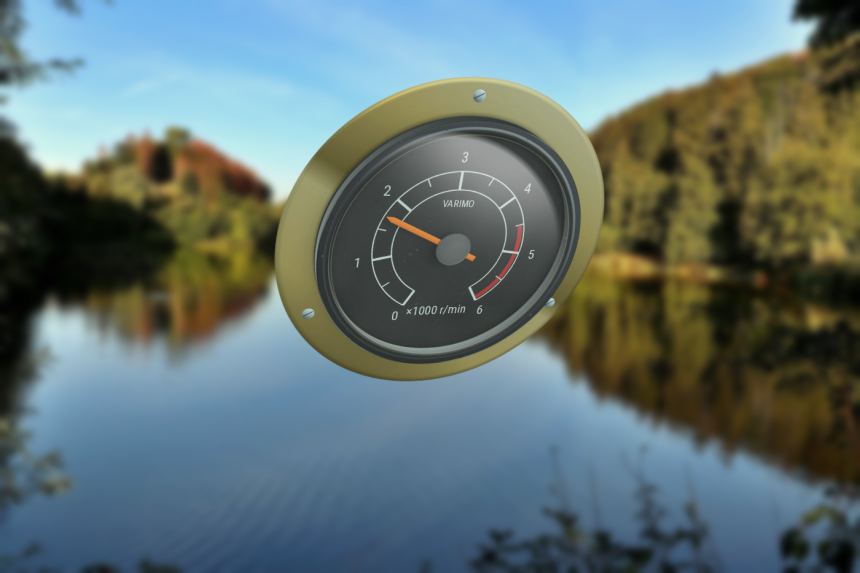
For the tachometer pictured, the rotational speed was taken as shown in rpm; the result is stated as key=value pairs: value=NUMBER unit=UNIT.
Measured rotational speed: value=1750 unit=rpm
